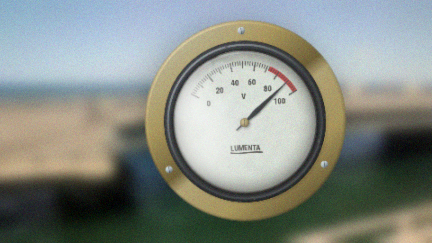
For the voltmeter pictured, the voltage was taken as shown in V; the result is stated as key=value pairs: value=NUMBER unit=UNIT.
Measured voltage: value=90 unit=V
